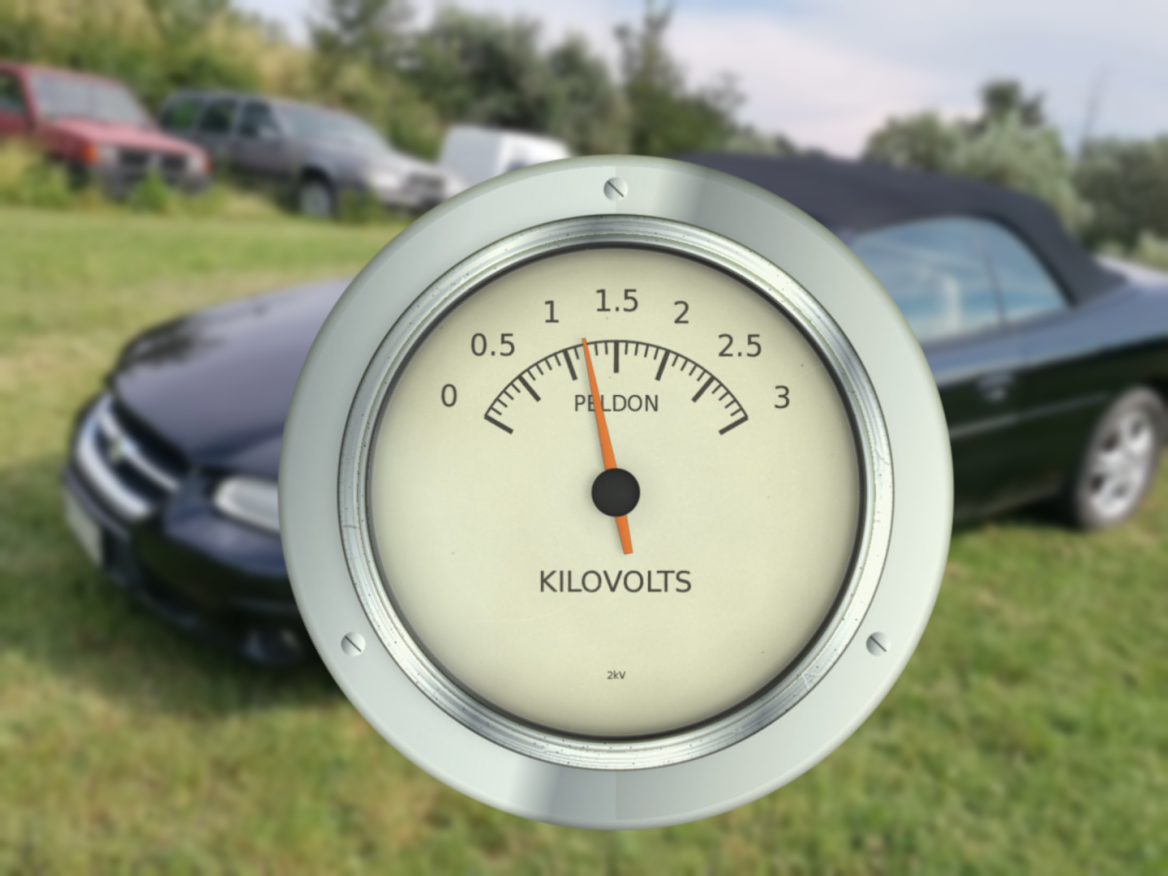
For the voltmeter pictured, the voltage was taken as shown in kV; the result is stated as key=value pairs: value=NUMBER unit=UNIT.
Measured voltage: value=1.2 unit=kV
